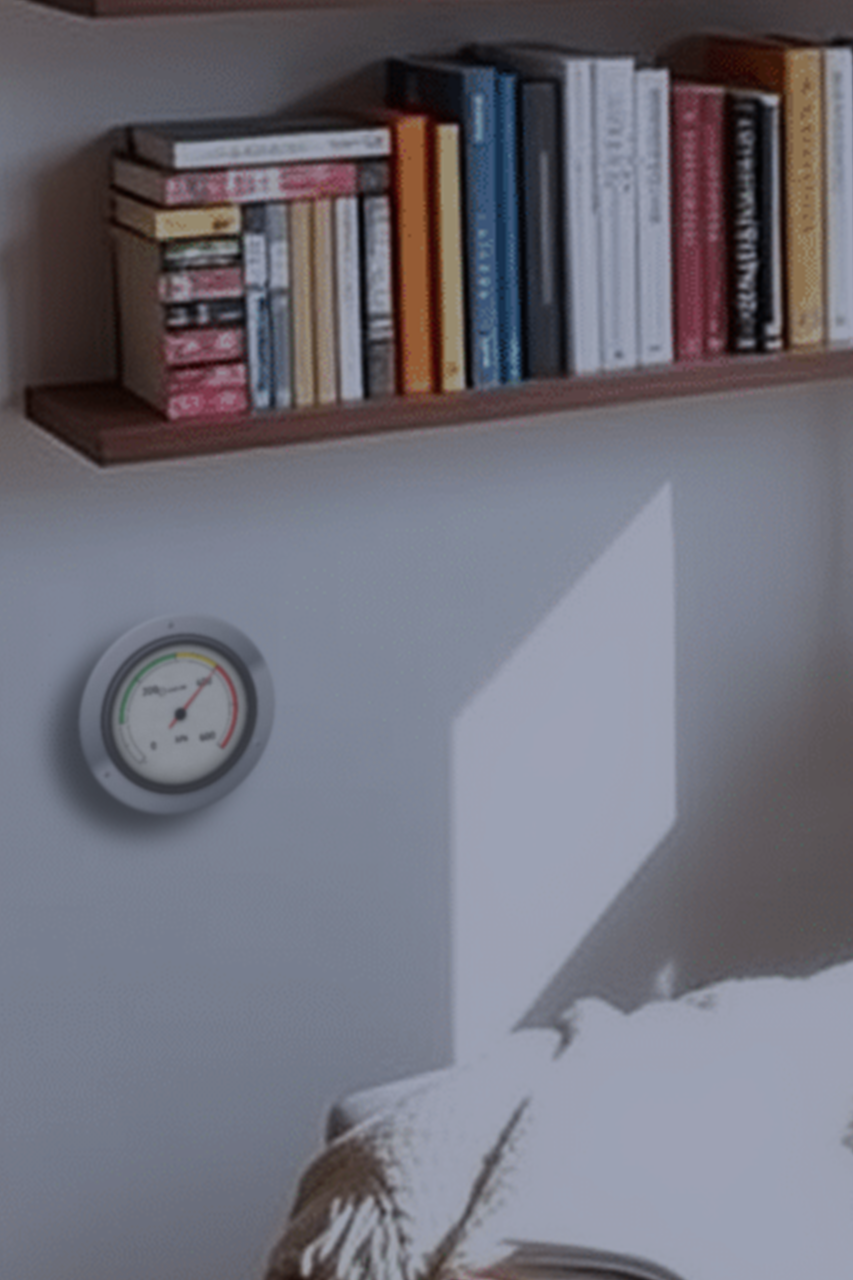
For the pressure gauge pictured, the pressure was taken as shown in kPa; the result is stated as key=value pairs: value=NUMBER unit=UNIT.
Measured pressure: value=400 unit=kPa
